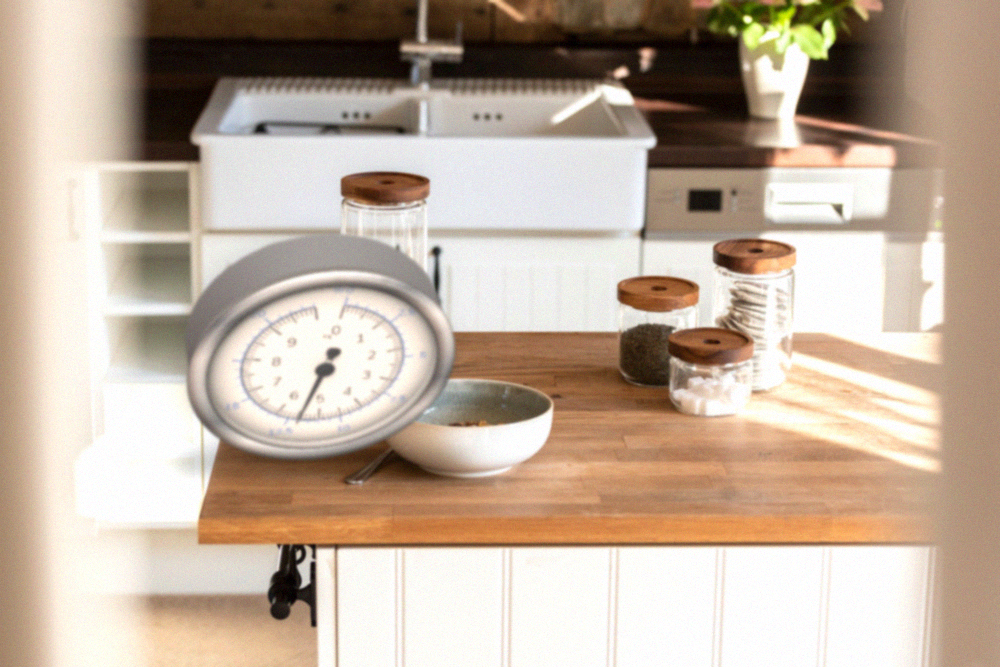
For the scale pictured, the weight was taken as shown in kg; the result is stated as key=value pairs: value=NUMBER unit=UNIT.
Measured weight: value=5.5 unit=kg
